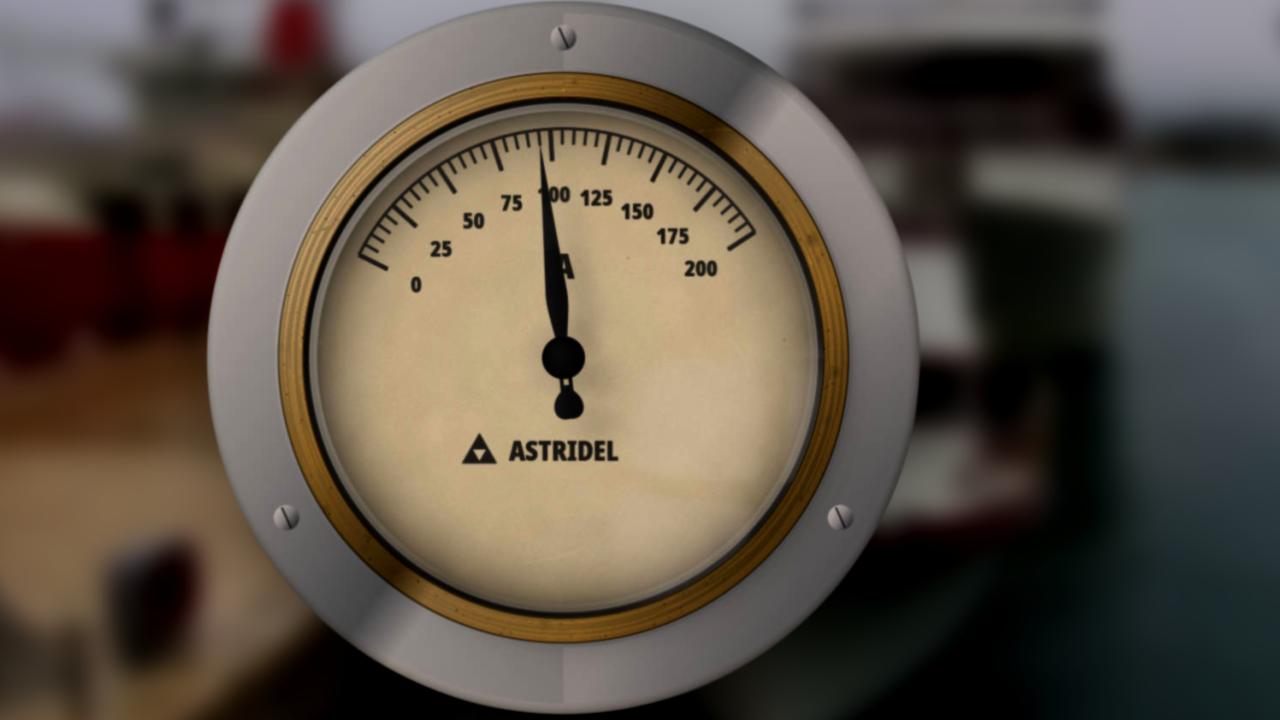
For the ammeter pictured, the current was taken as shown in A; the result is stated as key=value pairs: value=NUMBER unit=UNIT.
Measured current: value=95 unit=A
